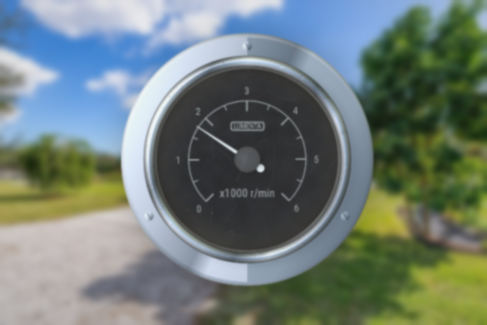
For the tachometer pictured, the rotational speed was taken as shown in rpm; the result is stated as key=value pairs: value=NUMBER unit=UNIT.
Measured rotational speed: value=1750 unit=rpm
